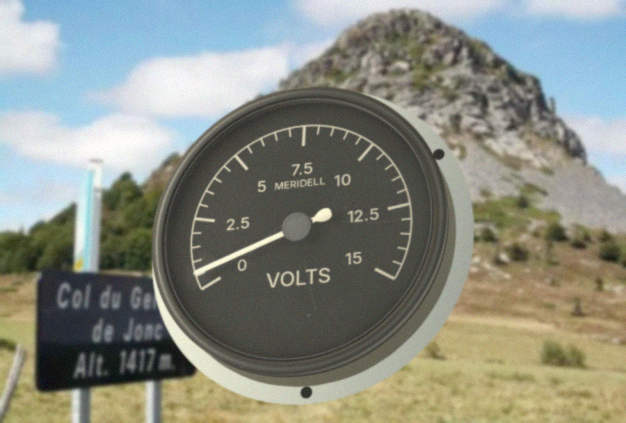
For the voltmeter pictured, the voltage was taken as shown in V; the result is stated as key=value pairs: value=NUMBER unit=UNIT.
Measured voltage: value=0.5 unit=V
